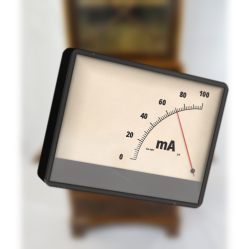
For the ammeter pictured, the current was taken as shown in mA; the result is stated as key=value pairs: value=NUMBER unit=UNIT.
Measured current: value=70 unit=mA
